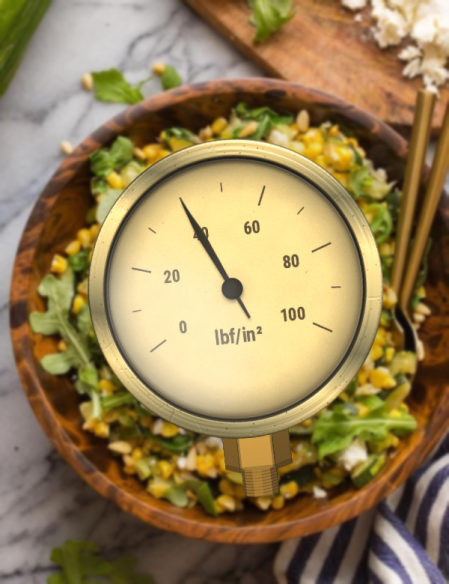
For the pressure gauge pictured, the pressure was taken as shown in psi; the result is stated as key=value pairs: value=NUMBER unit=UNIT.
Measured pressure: value=40 unit=psi
